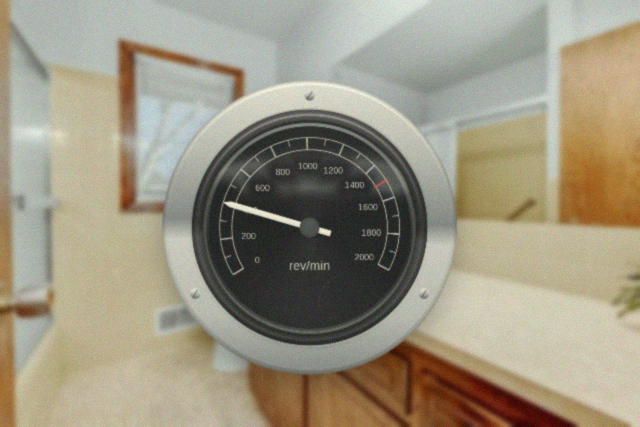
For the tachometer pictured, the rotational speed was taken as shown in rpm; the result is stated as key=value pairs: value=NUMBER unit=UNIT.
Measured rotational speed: value=400 unit=rpm
